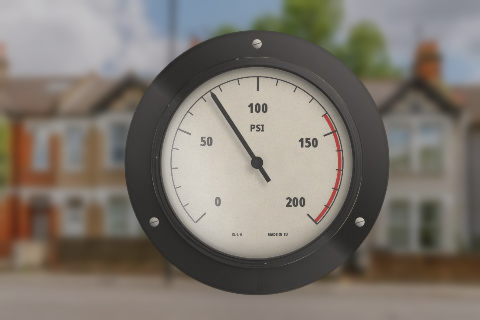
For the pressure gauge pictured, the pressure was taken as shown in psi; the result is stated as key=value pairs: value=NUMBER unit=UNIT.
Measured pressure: value=75 unit=psi
